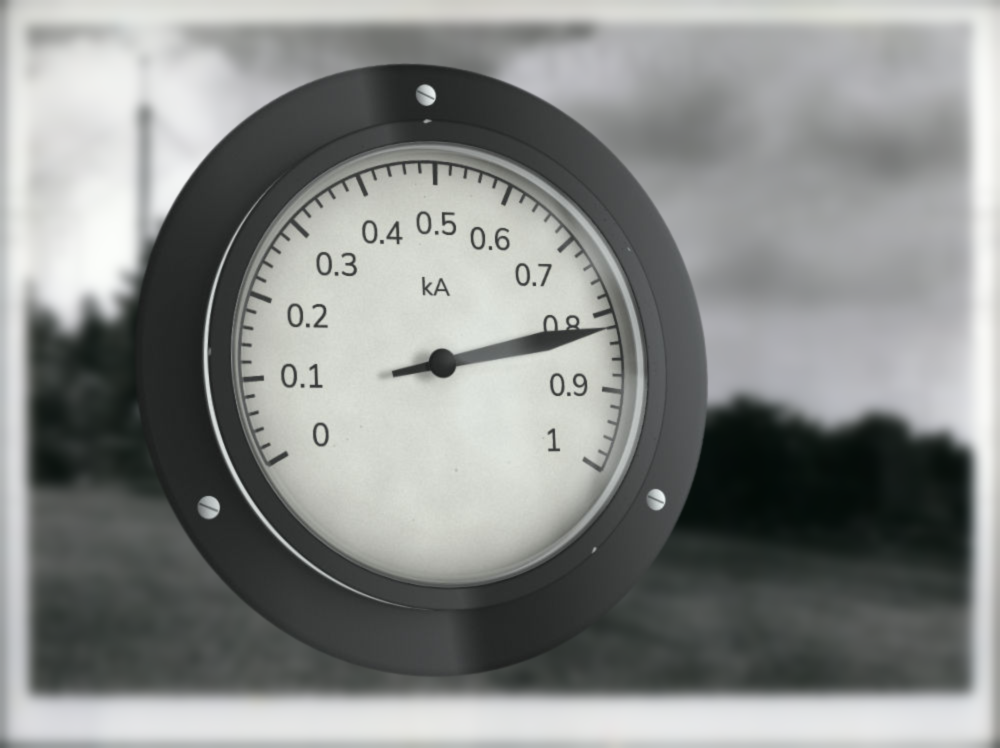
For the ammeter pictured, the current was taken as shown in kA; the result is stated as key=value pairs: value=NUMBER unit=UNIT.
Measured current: value=0.82 unit=kA
